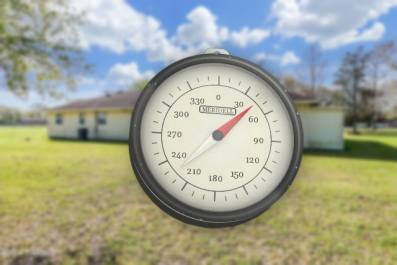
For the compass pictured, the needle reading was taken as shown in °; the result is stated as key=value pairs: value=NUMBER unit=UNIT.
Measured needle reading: value=45 unit=°
